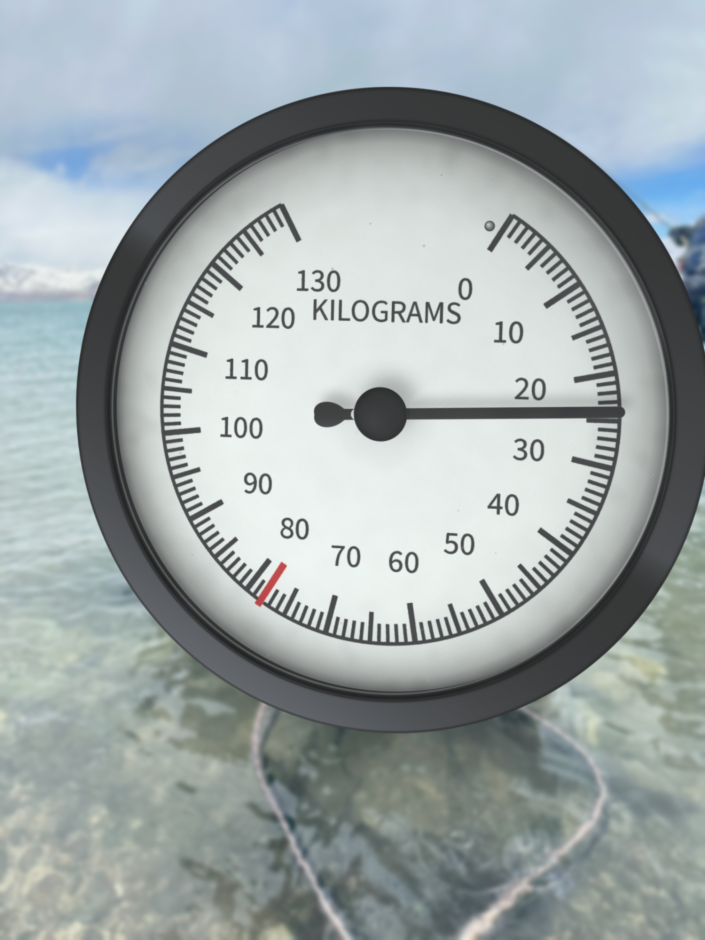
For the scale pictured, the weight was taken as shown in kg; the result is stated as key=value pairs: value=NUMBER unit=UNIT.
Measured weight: value=24 unit=kg
